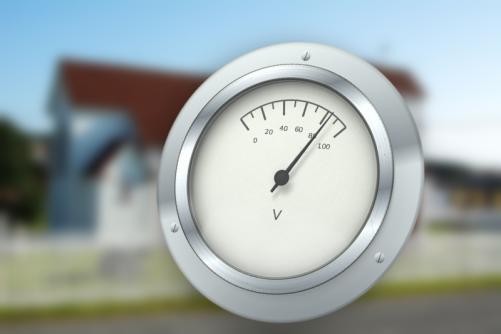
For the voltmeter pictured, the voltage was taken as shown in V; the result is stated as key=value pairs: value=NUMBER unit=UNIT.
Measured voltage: value=85 unit=V
